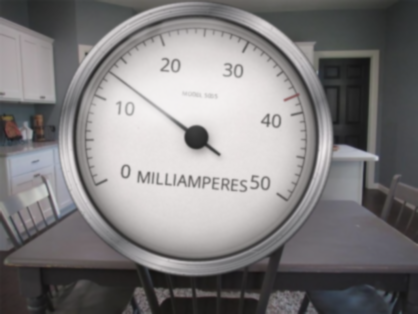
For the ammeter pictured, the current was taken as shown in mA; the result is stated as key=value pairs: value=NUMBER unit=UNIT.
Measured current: value=13 unit=mA
